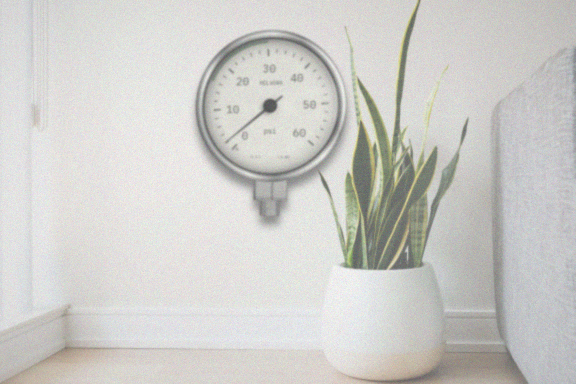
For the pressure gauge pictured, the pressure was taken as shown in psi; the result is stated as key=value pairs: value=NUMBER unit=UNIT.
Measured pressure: value=2 unit=psi
